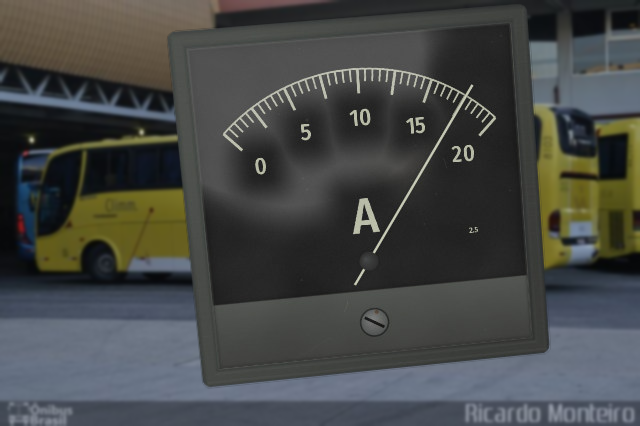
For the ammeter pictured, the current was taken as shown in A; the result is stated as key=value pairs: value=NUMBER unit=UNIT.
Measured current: value=17.5 unit=A
